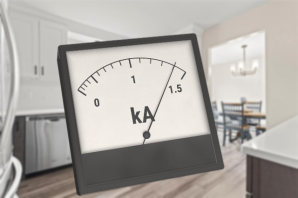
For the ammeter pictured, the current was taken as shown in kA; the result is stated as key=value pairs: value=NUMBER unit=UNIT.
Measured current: value=1.4 unit=kA
